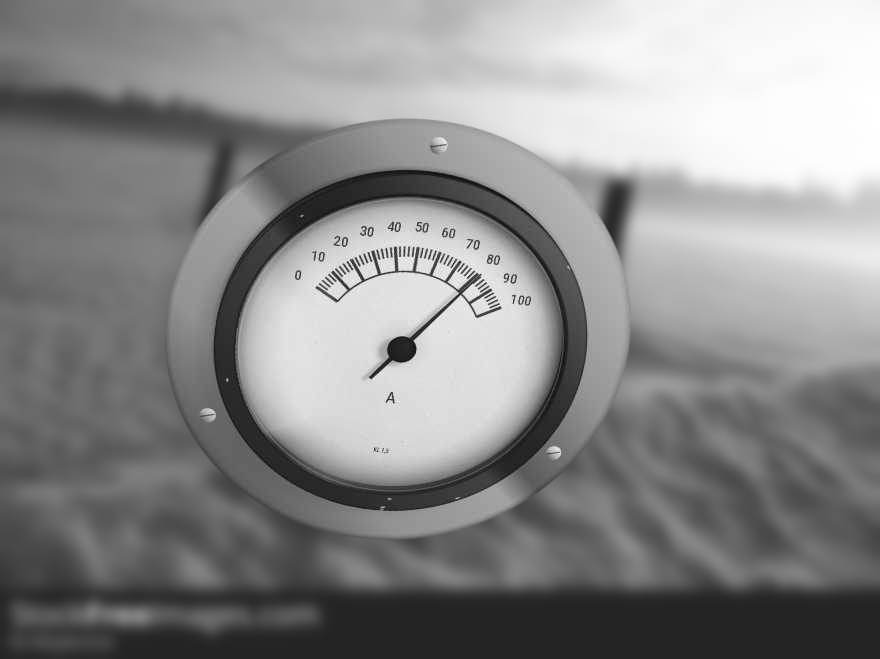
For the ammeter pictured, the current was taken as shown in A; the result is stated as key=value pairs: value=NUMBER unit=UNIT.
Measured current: value=80 unit=A
